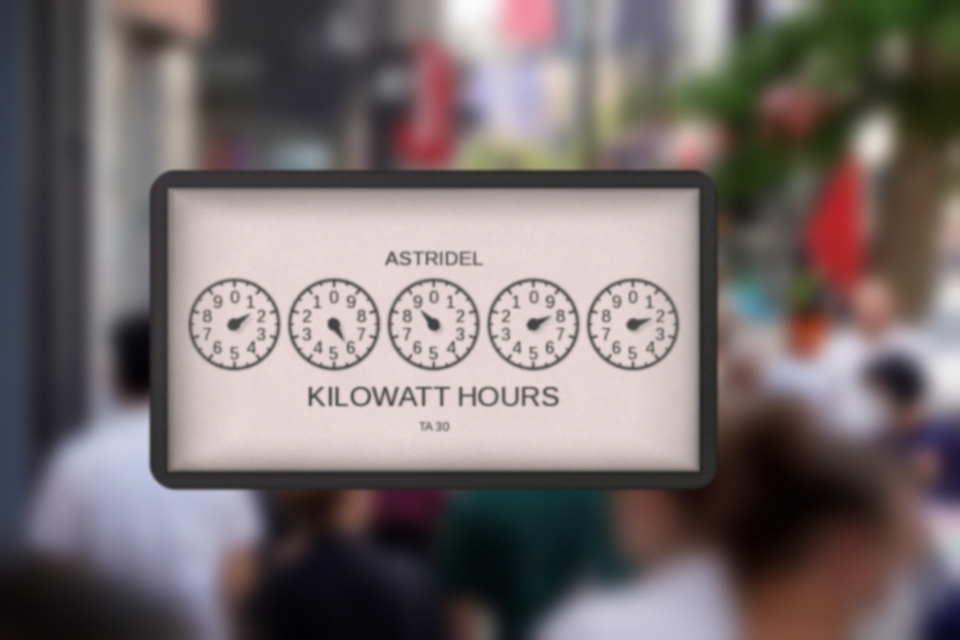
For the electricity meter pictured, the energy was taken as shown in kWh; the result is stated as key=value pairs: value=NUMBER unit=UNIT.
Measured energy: value=15882 unit=kWh
